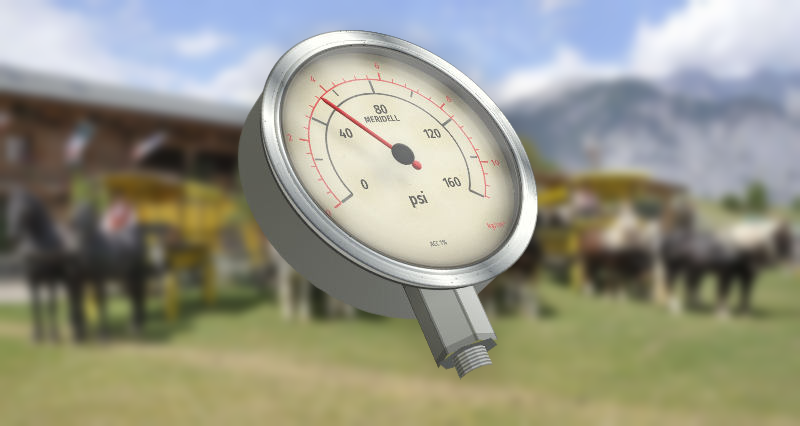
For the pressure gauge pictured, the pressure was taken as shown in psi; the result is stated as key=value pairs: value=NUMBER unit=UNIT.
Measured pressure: value=50 unit=psi
